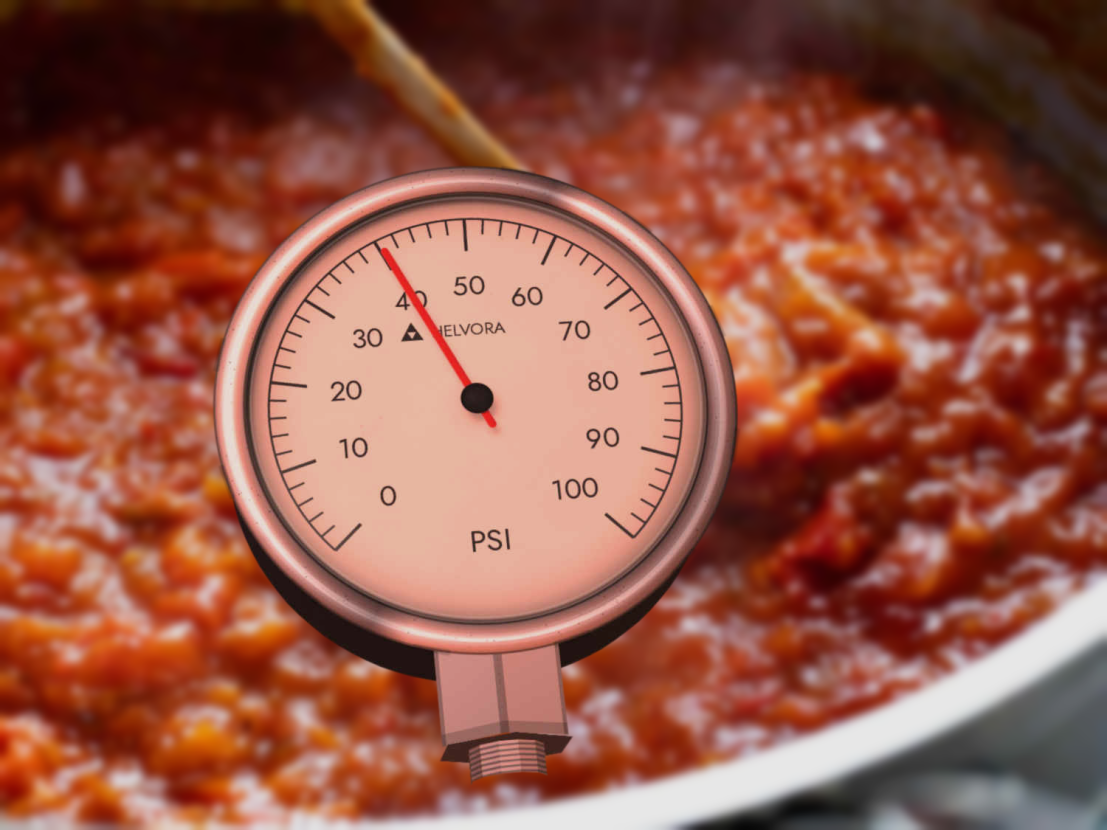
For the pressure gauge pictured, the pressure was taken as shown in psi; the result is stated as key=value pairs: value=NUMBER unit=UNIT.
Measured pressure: value=40 unit=psi
